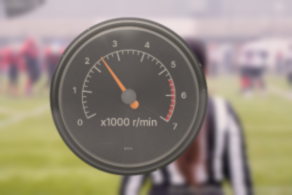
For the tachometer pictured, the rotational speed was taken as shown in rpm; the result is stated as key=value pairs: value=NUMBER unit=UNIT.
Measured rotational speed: value=2400 unit=rpm
